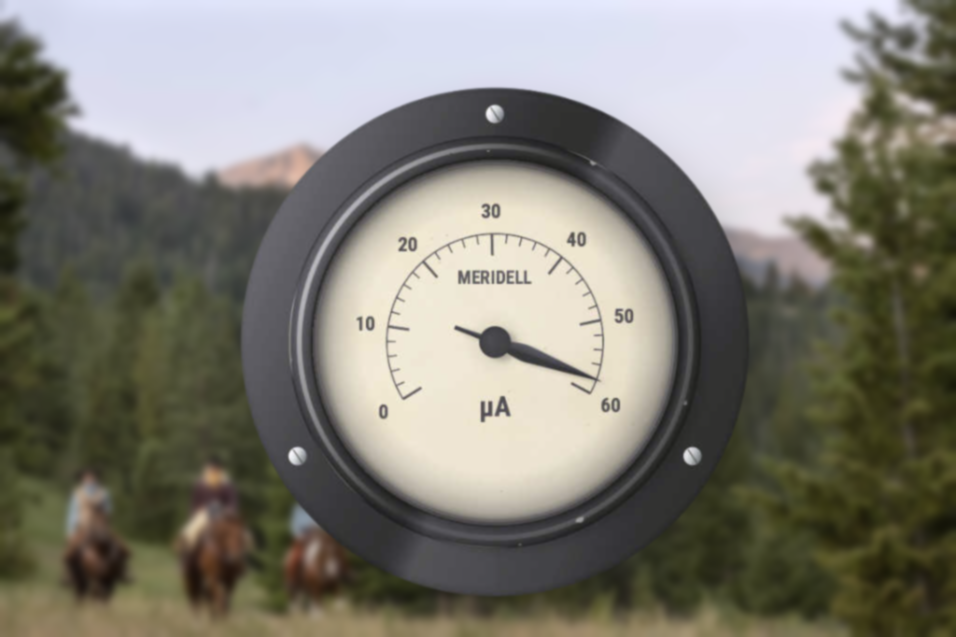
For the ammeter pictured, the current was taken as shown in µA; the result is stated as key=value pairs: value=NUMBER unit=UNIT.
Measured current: value=58 unit=µA
